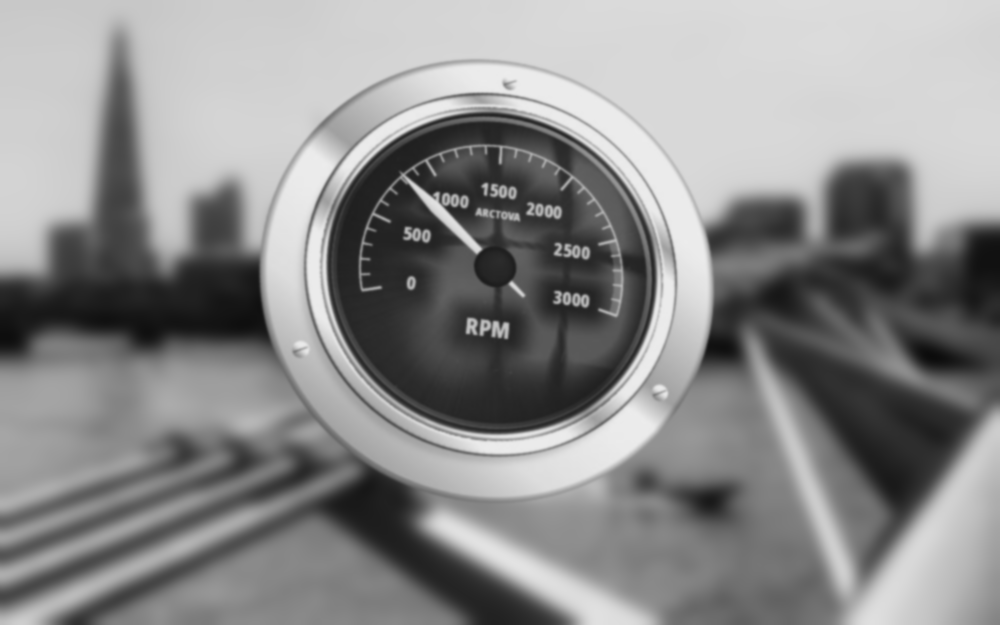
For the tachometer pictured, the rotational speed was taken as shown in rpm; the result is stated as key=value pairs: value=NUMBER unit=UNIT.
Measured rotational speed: value=800 unit=rpm
